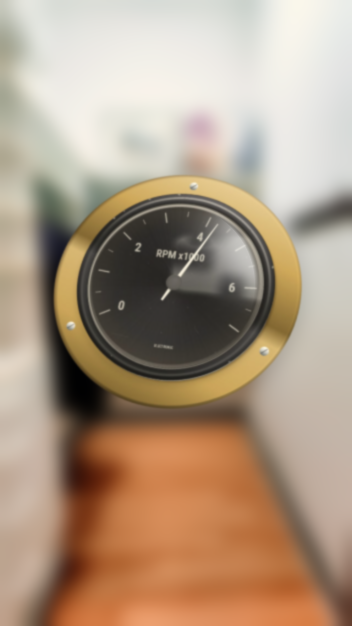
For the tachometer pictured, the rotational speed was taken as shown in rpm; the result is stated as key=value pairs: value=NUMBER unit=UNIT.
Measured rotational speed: value=4250 unit=rpm
